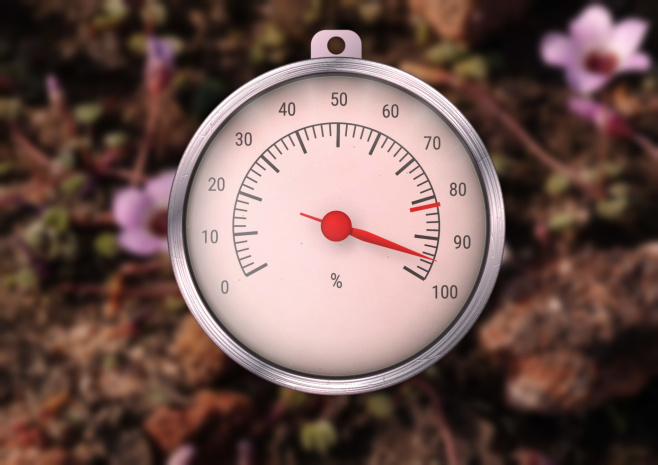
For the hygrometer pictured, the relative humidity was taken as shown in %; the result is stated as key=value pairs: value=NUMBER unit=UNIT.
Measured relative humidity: value=95 unit=%
